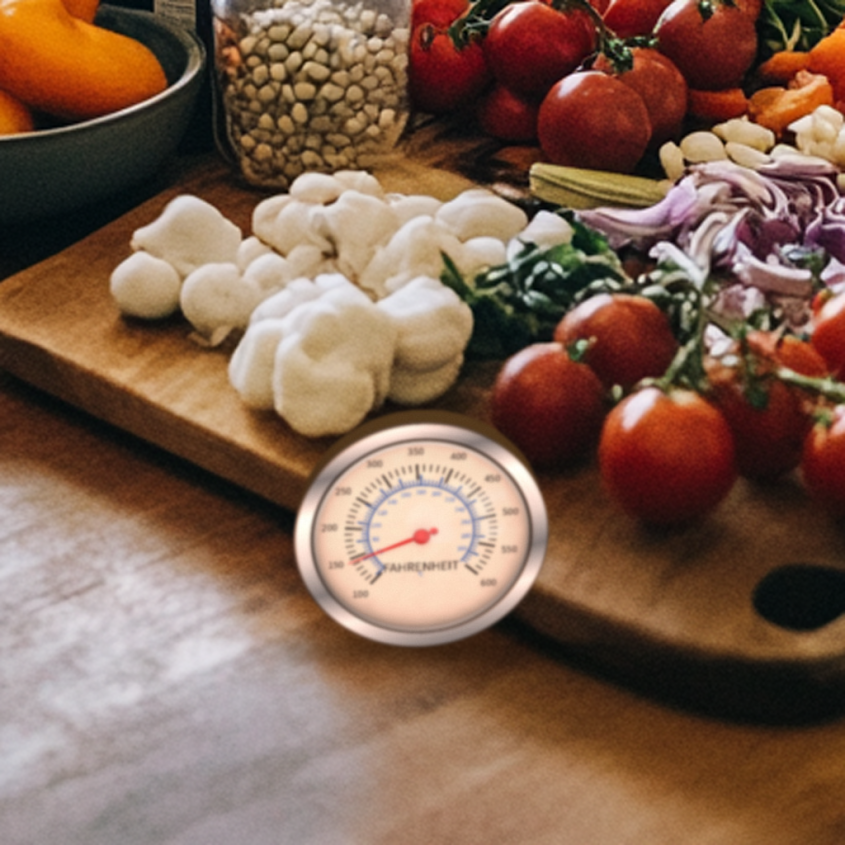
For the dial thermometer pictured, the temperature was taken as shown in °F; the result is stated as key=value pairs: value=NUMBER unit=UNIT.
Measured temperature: value=150 unit=°F
